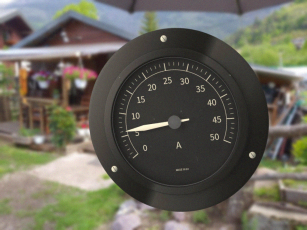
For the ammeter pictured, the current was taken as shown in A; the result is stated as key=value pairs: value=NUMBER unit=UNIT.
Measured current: value=6 unit=A
